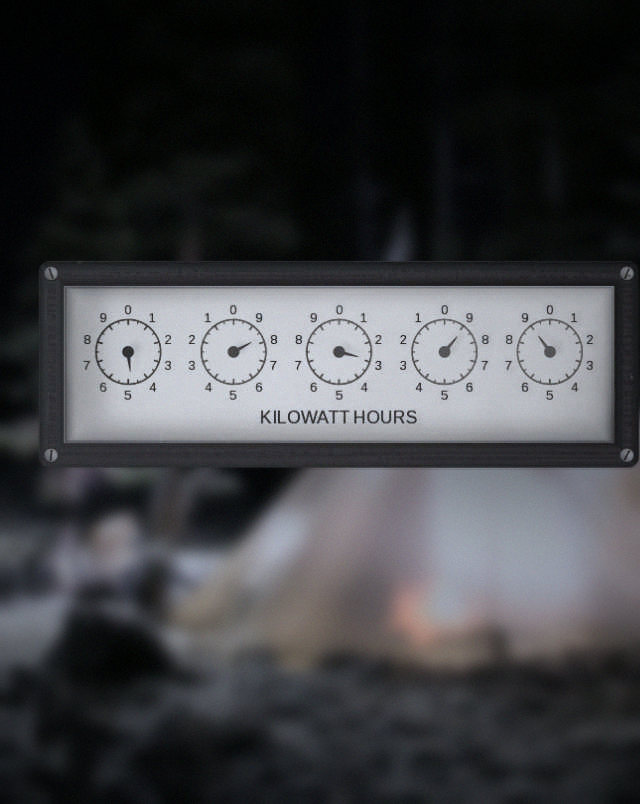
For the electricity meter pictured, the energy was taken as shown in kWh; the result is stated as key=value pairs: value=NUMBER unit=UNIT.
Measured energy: value=48289 unit=kWh
